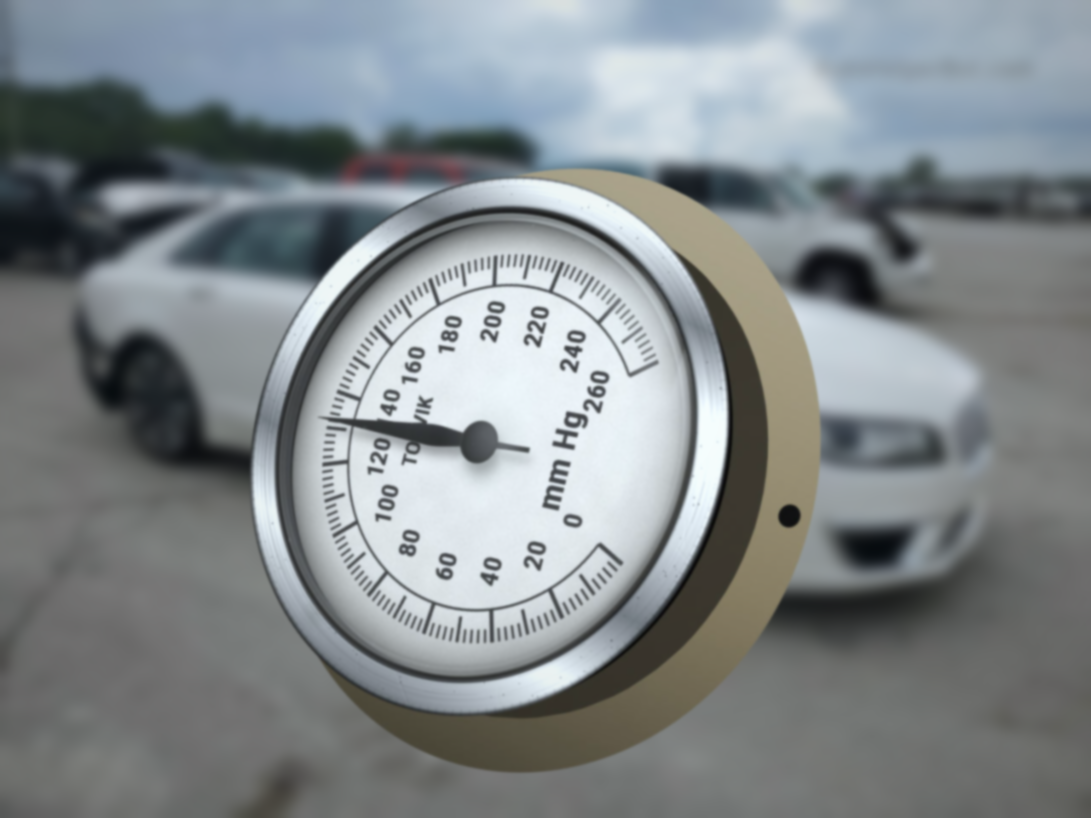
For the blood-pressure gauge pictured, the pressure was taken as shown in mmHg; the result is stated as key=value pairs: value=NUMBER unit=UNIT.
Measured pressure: value=132 unit=mmHg
